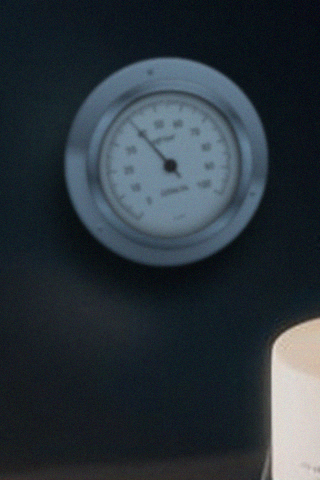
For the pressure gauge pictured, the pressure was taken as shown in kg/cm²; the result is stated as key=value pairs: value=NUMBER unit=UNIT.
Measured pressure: value=40 unit=kg/cm²
